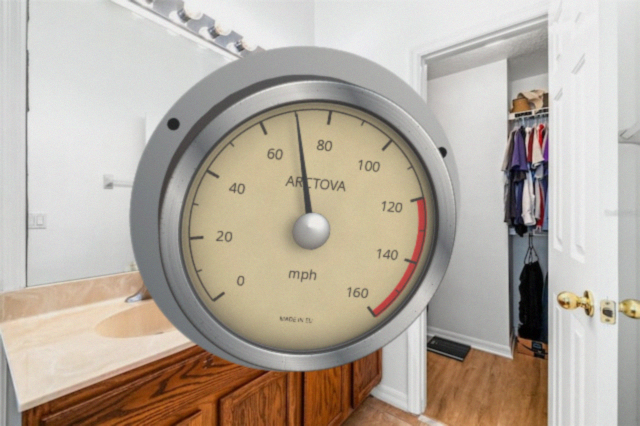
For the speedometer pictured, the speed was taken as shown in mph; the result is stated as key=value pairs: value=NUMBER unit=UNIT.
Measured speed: value=70 unit=mph
